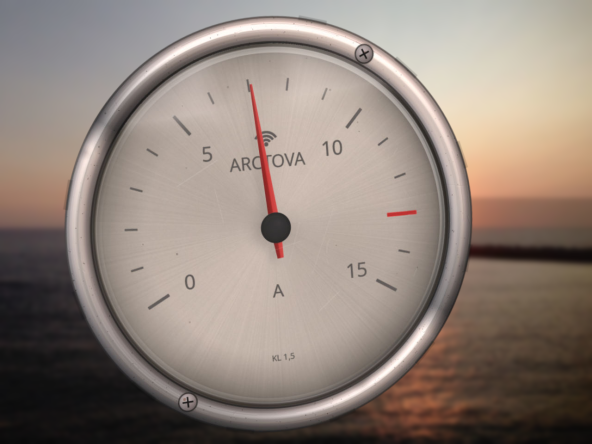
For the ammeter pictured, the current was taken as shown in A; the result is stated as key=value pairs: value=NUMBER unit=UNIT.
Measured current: value=7 unit=A
